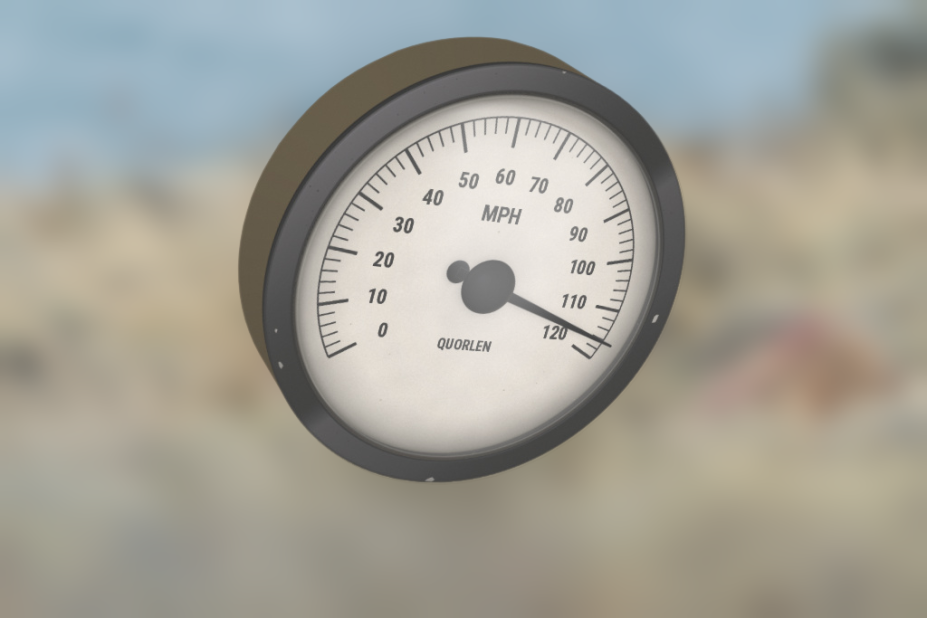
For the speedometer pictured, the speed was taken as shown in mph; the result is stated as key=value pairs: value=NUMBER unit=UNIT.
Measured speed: value=116 unit=mph
